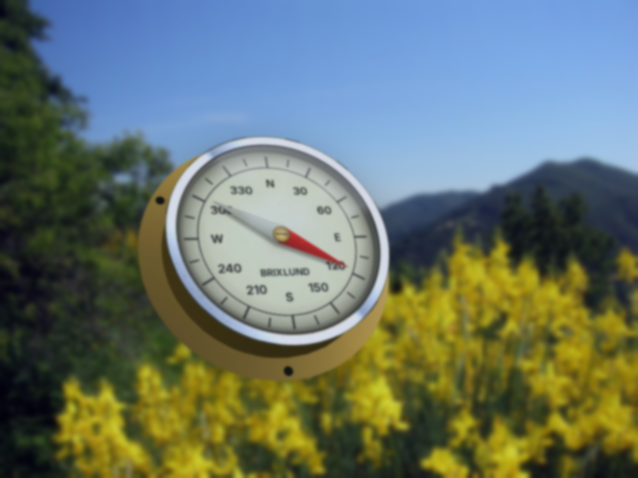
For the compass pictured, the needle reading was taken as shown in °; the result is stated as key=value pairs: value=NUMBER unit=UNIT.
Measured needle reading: value=120 unit=°
